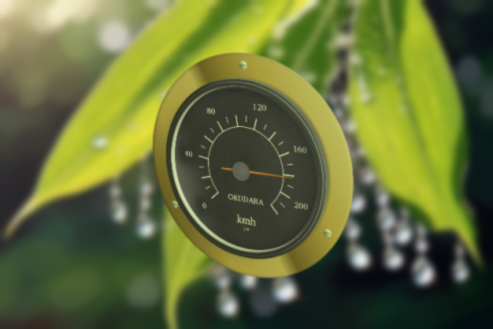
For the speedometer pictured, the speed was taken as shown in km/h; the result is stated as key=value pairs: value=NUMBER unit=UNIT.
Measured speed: value=180 unit=km/h
